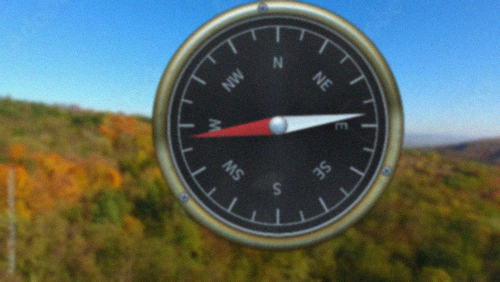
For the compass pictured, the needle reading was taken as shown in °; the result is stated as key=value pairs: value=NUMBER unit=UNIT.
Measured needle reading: value=262.5 unit=°
